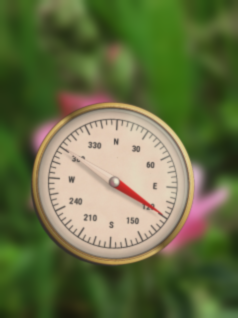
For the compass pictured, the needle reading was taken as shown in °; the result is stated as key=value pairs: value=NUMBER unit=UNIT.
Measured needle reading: value=120 unit=°
